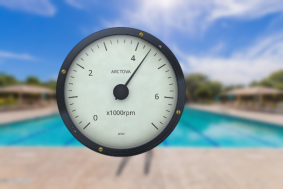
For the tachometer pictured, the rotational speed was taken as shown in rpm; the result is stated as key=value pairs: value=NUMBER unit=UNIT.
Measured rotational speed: value=4400 unit=rpm
